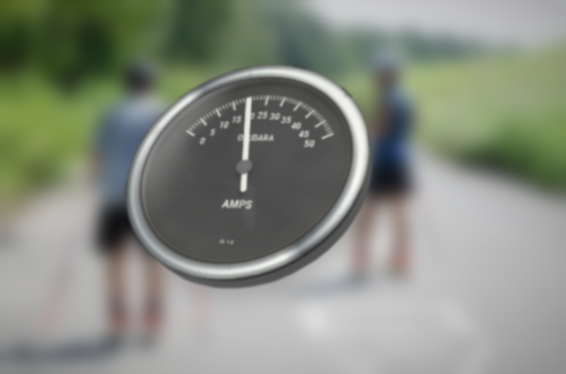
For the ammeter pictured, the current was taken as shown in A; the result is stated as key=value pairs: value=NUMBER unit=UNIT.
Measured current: value=20 unit=A
